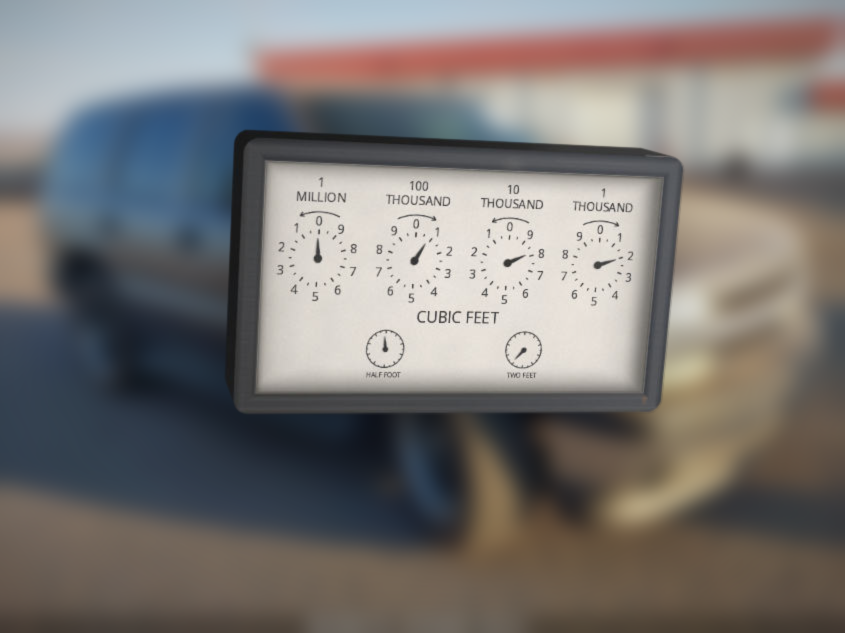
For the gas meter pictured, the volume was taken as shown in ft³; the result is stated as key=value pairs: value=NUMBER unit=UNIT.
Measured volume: value=8200 unit=ft³
